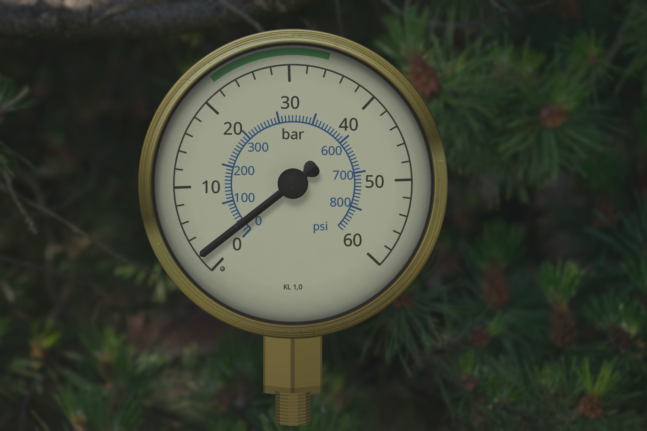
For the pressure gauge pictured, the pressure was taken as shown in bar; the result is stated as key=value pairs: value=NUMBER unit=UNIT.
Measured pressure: value=2 unit=bar
